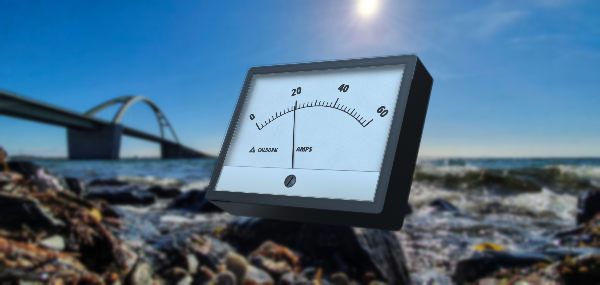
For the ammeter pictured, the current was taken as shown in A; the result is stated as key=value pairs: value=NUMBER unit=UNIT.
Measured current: value=20 unit=A
